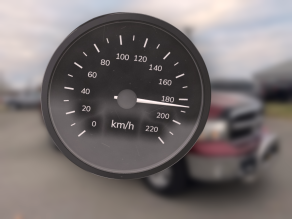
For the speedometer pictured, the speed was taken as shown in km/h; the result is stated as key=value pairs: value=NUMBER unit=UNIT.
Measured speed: value=185 unit=km/h
